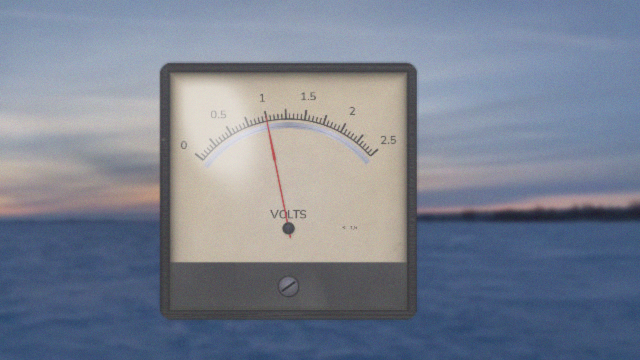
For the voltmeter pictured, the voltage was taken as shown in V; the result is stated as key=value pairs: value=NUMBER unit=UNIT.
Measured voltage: value=1 unit=V
